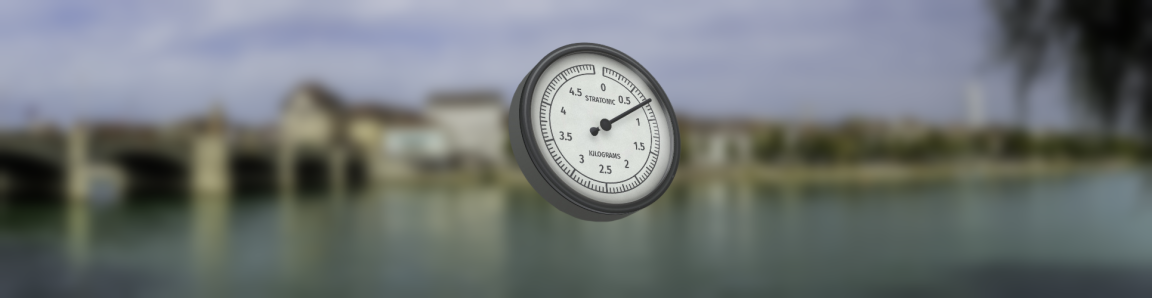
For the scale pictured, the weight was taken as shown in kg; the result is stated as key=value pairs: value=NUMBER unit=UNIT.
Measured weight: value=0.75 unit=kg
